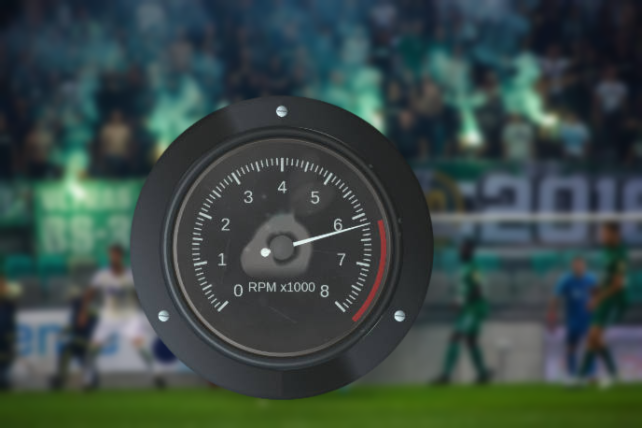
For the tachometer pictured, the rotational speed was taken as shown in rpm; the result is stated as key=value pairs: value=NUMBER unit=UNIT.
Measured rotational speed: value=6200 unit=rpm
